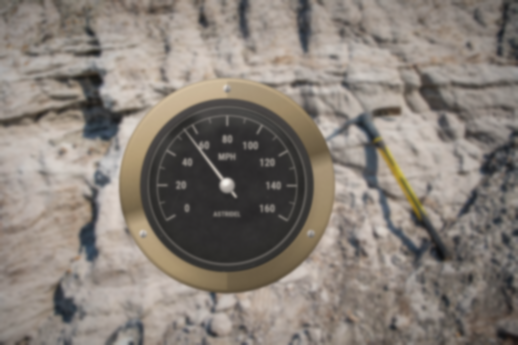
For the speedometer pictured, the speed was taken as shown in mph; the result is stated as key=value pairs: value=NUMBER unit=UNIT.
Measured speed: value=55 unit=mph
